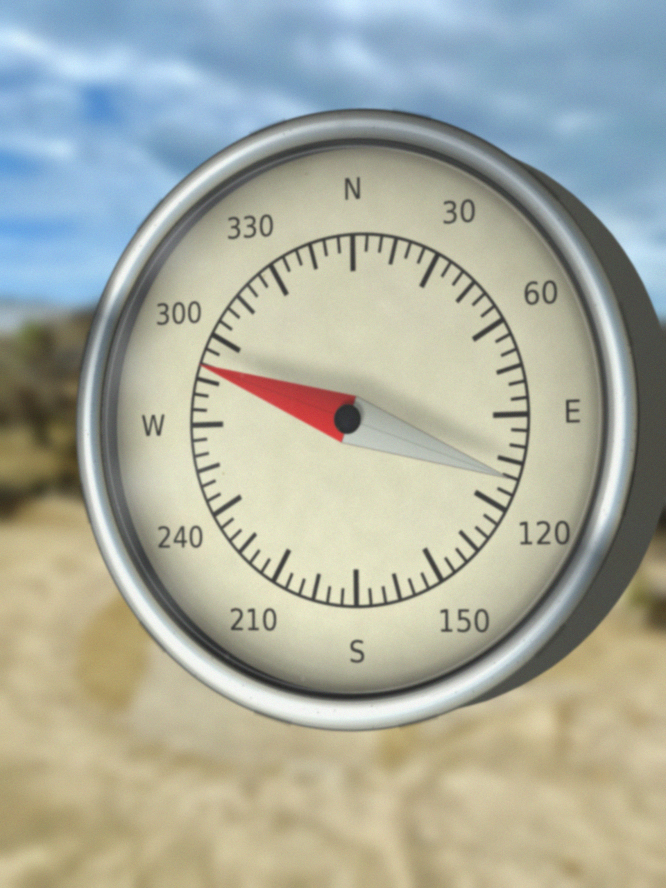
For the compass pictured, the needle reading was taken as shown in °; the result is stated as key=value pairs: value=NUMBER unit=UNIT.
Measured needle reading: value=290 unit=°
